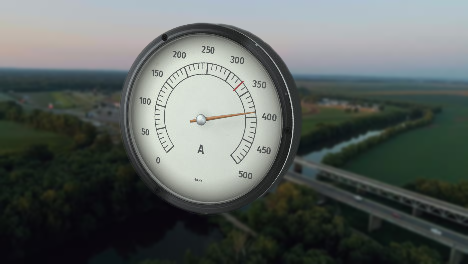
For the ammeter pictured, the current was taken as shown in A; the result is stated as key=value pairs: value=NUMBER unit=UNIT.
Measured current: value=390 unit=A
